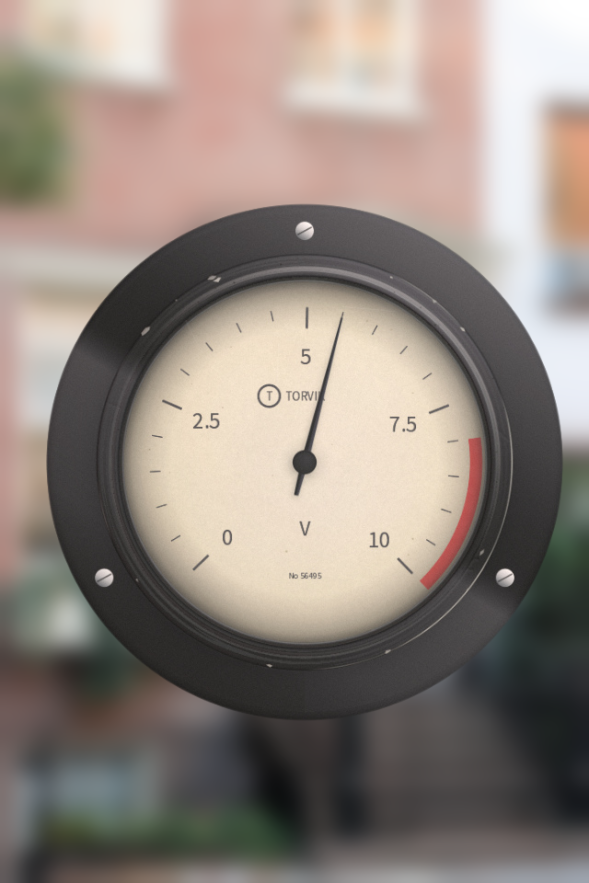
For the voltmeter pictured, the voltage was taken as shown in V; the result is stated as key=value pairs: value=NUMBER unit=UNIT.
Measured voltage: value=5.5 unit=V
